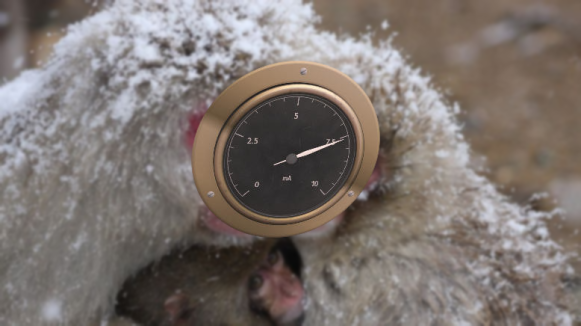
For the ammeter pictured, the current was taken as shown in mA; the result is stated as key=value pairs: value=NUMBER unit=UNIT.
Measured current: value=7.5 unit=mA
